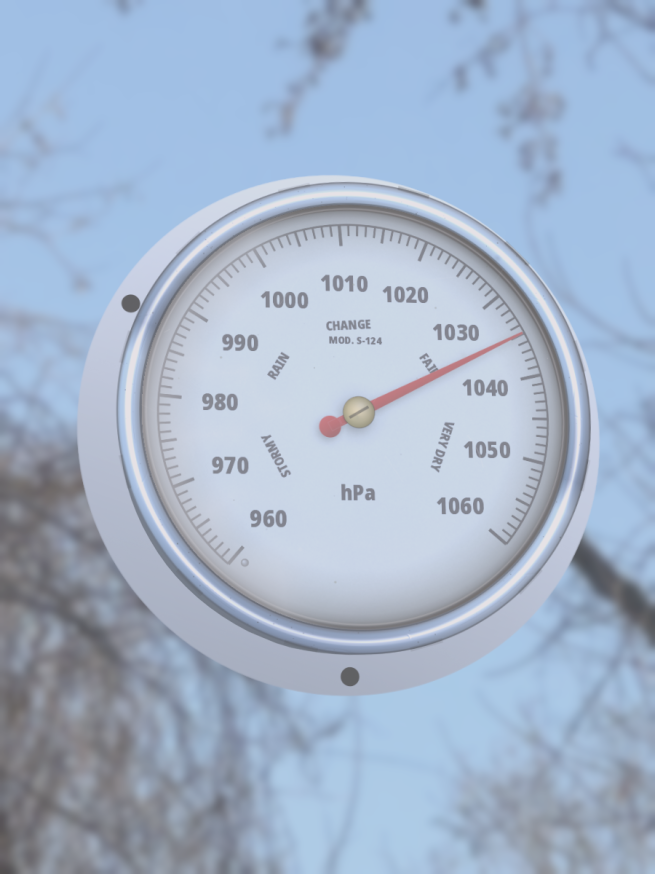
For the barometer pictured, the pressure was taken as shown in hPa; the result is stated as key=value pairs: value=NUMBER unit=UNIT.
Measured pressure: value=1035 unit=hPa
